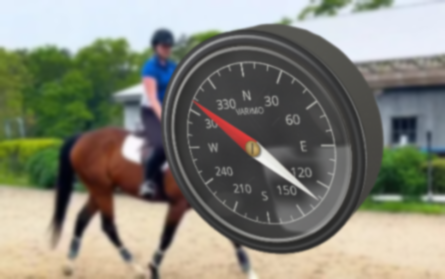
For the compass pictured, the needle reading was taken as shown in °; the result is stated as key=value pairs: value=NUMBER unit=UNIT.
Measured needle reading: value=310 unit=°
